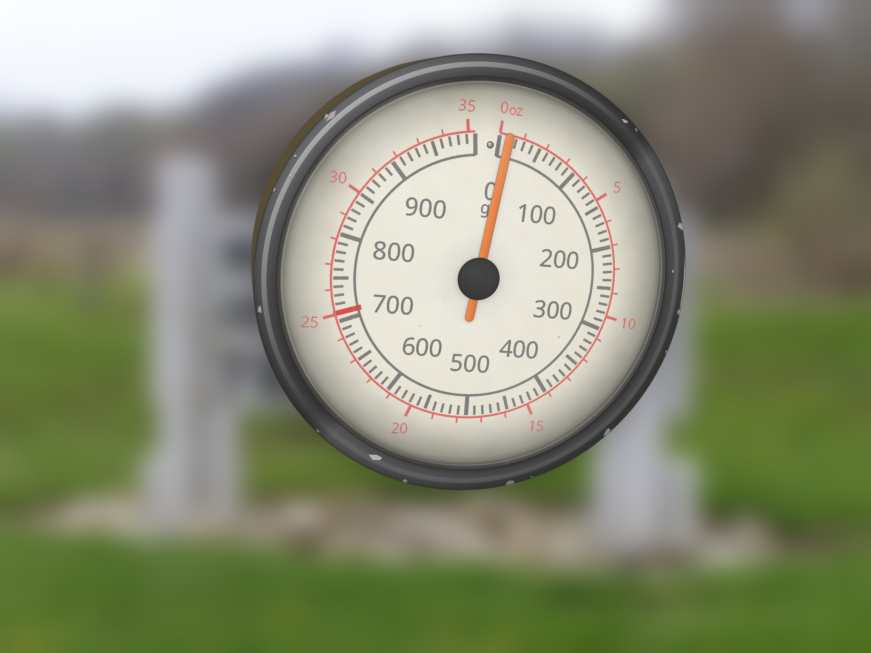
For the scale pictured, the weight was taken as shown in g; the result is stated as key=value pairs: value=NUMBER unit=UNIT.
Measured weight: value=10 unit=g
